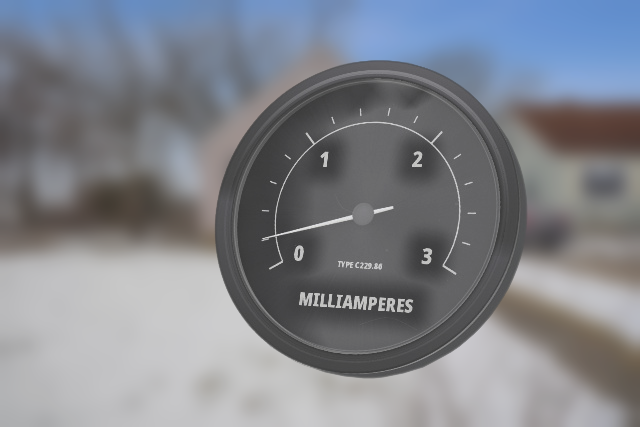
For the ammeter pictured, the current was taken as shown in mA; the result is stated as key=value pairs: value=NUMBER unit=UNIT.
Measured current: value=0.2 unit=mA
